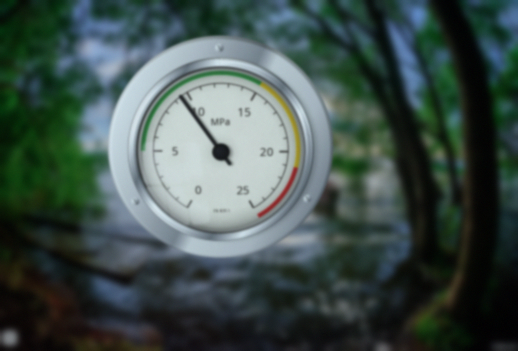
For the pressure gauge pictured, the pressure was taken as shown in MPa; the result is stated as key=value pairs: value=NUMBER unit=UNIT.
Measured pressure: value=9.5 unit=MPa
